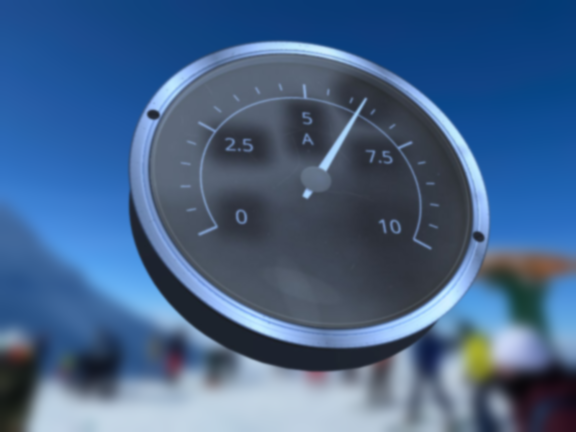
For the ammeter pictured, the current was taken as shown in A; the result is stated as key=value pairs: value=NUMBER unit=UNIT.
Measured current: value=6.25 unit=A
